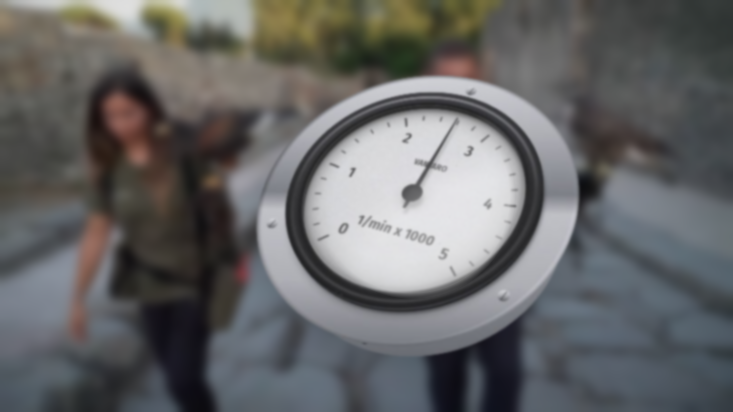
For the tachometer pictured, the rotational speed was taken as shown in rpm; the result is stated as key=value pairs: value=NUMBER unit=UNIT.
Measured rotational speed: value=2600 unit=rpm
